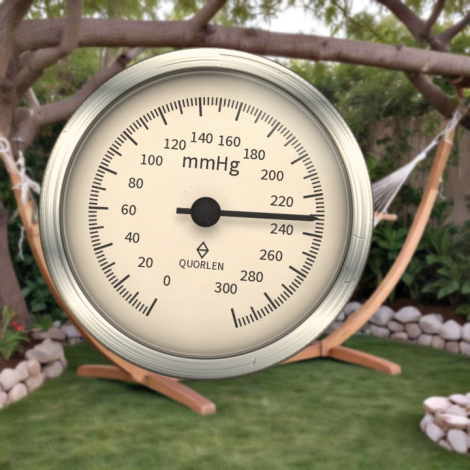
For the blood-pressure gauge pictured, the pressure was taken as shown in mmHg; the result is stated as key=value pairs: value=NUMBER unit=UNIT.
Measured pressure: value=232 unit=mmHg
